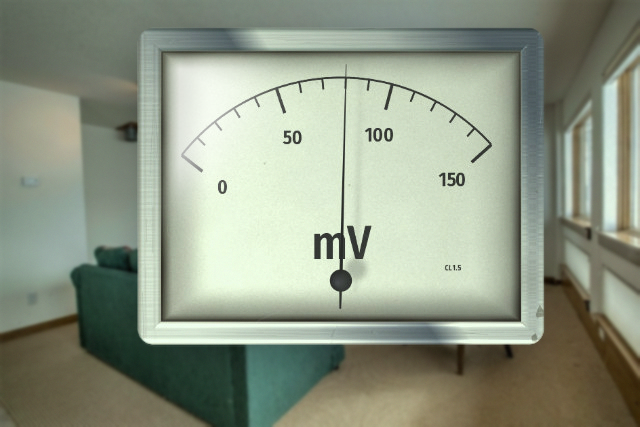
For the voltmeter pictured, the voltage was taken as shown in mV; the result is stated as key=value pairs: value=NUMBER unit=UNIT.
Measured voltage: value=80 unit=mV
